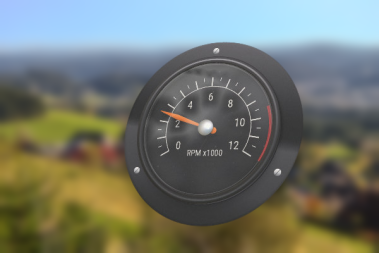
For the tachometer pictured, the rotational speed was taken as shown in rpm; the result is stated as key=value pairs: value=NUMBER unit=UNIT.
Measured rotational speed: value=2500 unit=rpm
